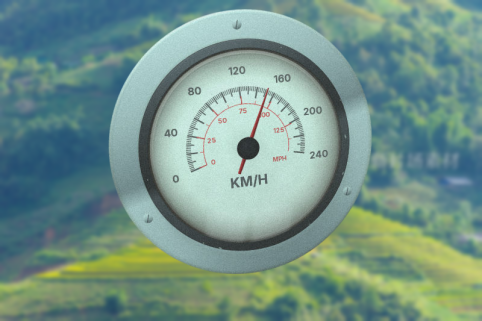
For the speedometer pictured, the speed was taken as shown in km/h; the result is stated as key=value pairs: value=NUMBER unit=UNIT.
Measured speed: value=150 unit=km/h
